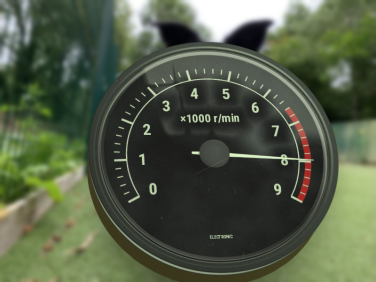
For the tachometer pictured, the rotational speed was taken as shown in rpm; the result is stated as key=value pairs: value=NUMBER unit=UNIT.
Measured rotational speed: value=8000 unit=rpm
